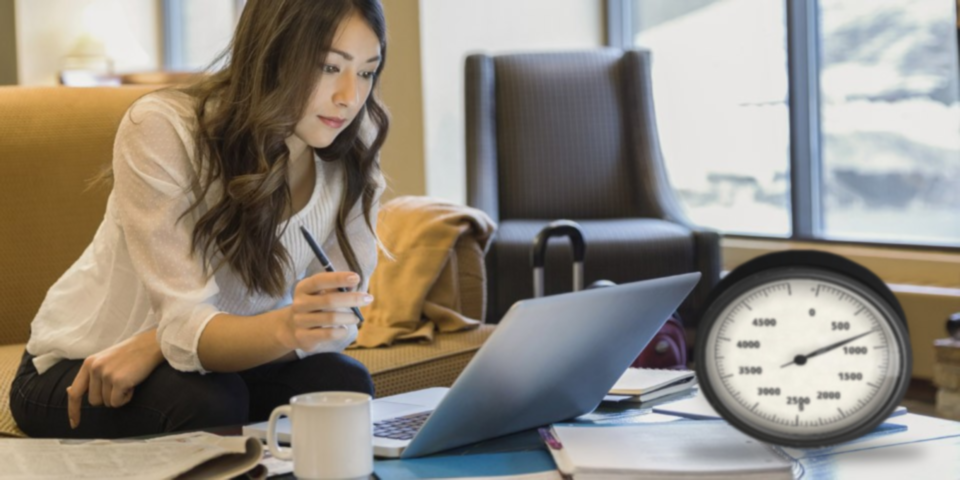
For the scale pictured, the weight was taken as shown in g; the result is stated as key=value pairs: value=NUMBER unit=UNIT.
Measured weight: value=750 unit=g
